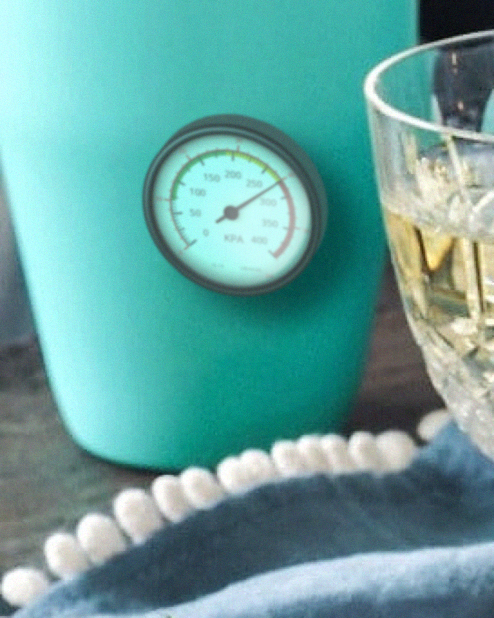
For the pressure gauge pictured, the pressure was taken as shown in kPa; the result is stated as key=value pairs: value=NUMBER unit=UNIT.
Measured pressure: value=275 unit=kPa
